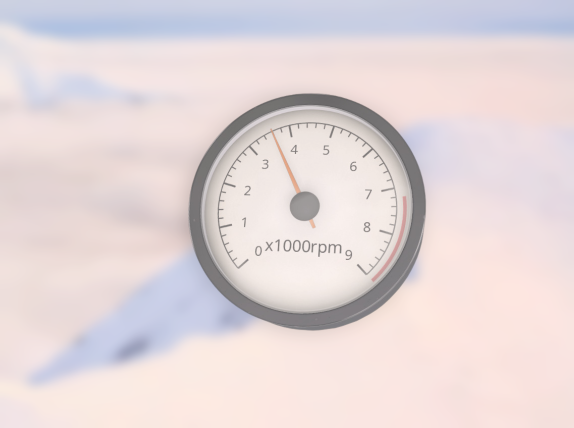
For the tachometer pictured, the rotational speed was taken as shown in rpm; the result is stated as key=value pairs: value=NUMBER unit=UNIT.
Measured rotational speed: value=3600 unit=rpm
